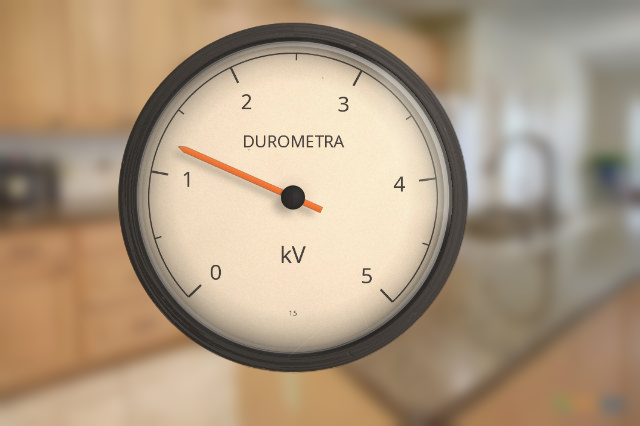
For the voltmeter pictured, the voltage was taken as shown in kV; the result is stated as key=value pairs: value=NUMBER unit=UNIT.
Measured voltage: value=1.25 unit=kV
